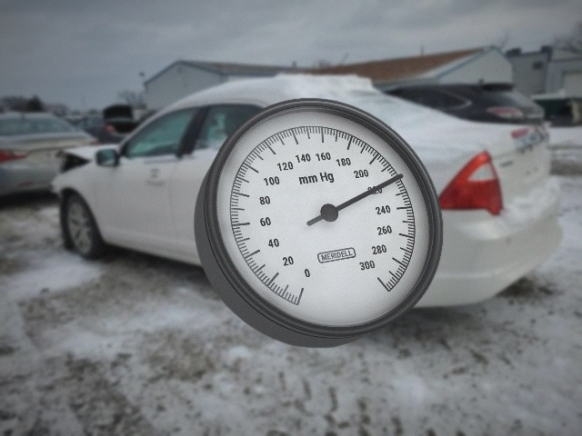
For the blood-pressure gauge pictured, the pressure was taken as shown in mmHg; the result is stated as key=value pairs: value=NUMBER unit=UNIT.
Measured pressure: value=220 unit=mmHg
